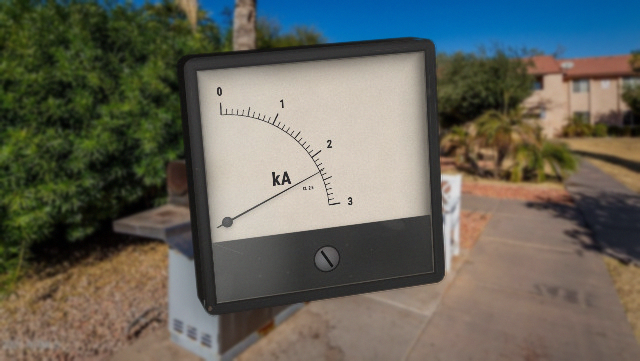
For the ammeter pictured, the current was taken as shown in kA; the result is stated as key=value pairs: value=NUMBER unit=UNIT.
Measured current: value=2.3 unit=kA
